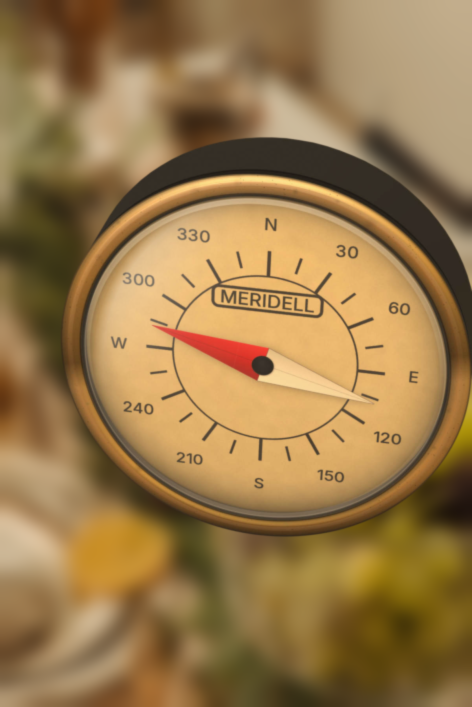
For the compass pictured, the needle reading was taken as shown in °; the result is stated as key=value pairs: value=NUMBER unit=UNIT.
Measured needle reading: value=285 unit=°
